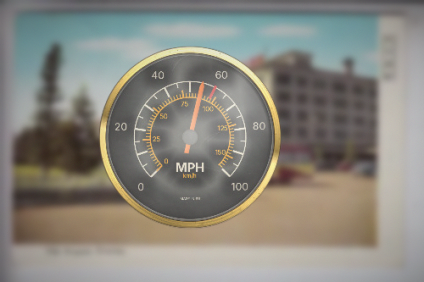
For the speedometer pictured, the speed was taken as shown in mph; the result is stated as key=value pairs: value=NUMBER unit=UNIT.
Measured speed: value=55 unit=mph
